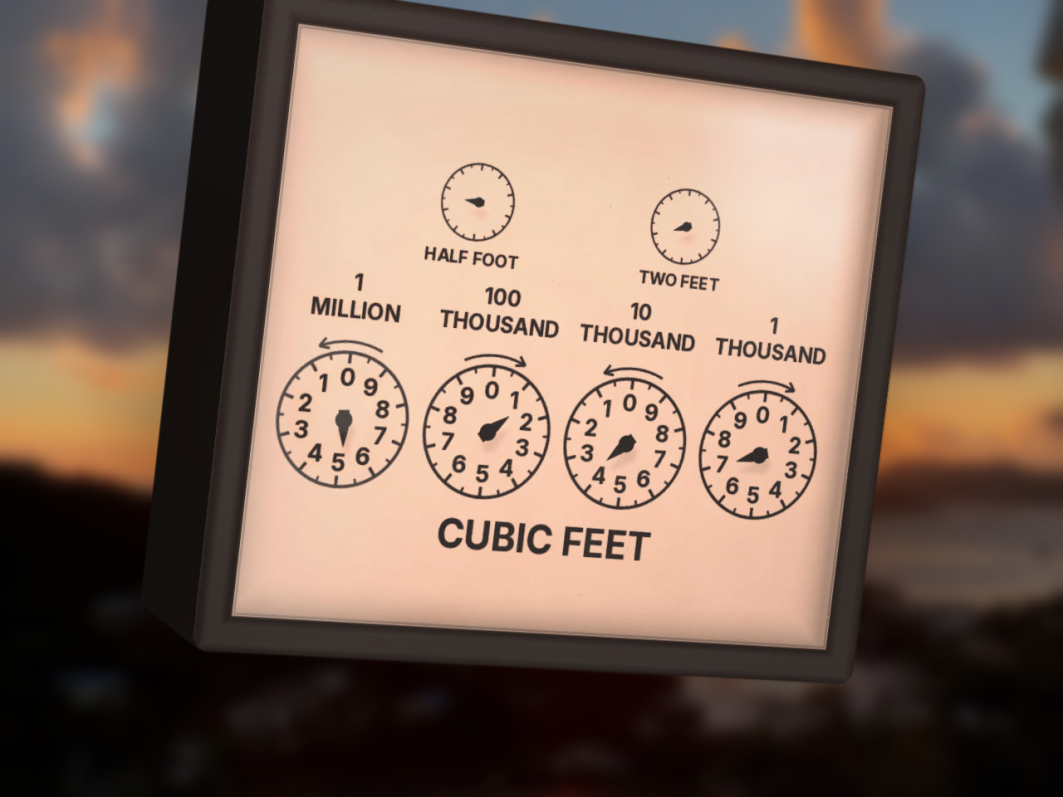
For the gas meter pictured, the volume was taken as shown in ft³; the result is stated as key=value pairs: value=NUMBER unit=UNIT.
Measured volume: value=513700 unit=ft³
